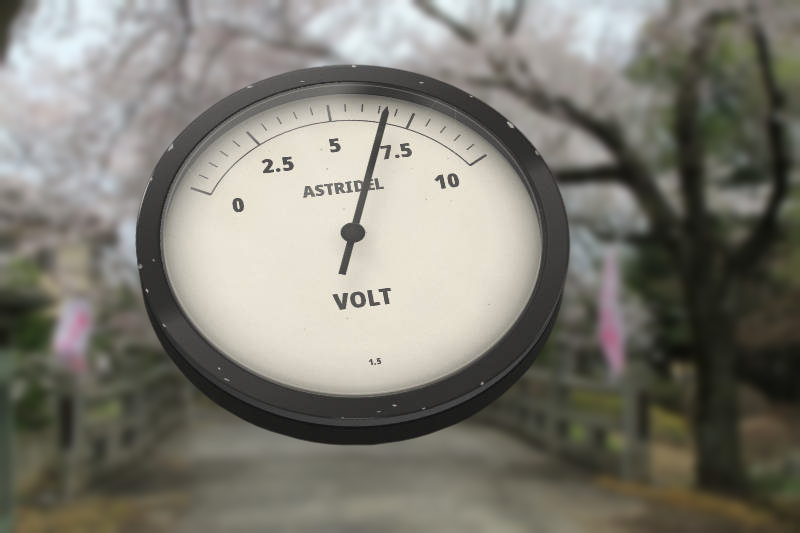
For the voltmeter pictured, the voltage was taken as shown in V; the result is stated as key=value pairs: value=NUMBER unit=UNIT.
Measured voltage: value=6.75 unit=V
